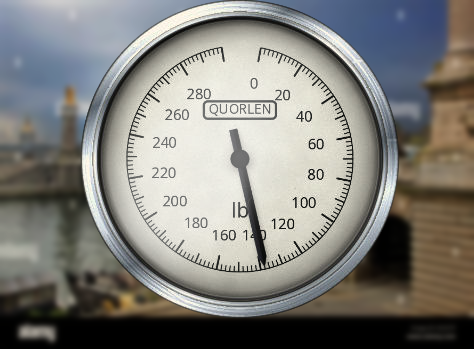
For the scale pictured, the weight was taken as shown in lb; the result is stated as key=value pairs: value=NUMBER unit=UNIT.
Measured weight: value=138 unit=lb
